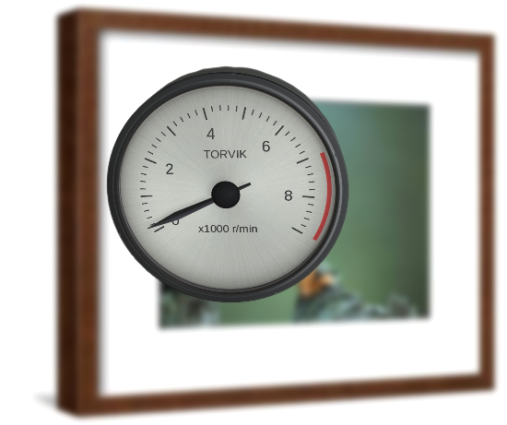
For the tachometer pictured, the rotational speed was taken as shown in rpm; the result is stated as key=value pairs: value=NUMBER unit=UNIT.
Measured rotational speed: value=200 unit=rpm
